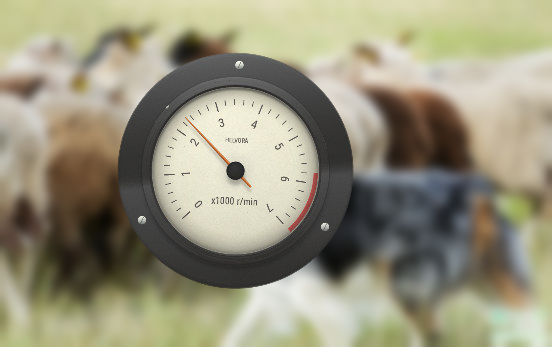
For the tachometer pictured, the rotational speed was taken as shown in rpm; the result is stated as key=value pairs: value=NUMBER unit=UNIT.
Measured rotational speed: value=2300 unit=rpm
